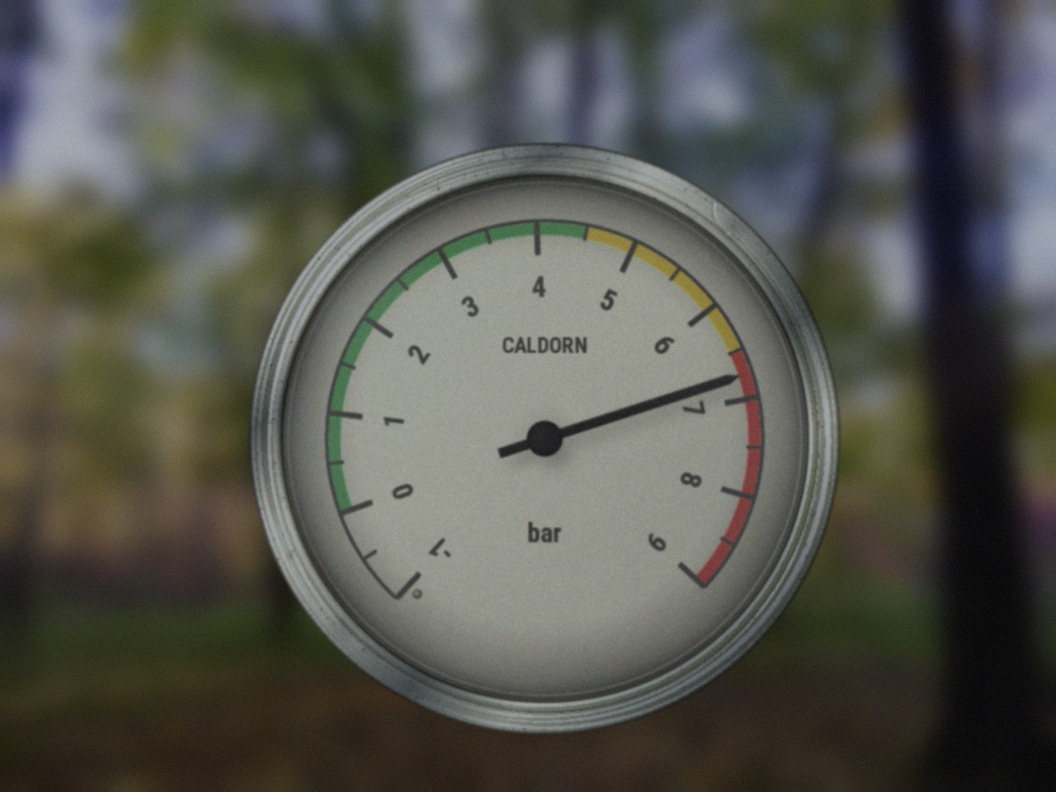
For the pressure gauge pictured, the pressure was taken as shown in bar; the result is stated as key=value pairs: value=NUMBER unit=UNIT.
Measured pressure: value=6.75 unit=bar
